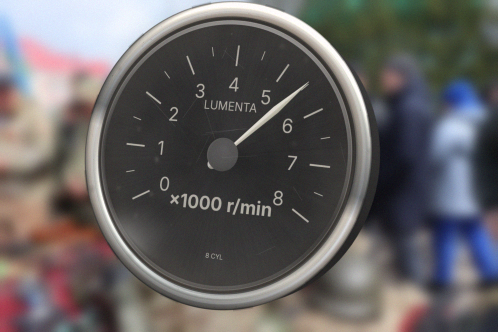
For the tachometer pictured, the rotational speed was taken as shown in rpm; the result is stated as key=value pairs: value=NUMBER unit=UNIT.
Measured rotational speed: value=5500 unit=rpm
